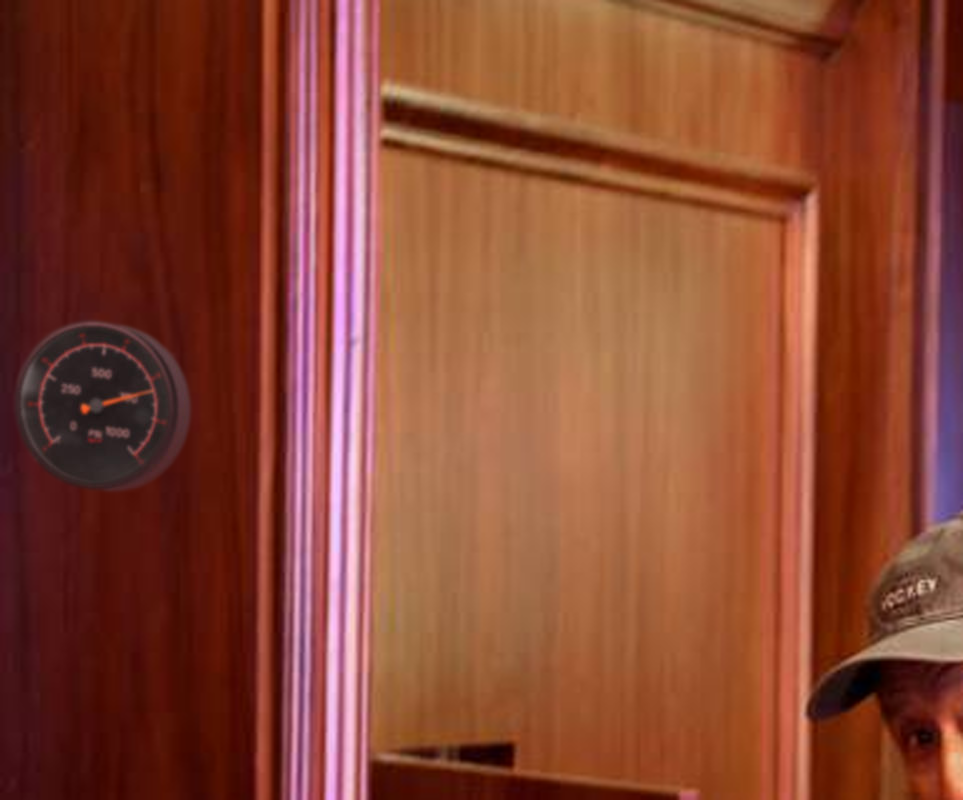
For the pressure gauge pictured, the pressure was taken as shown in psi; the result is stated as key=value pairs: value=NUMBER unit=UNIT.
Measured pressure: value=750 unit=psi
